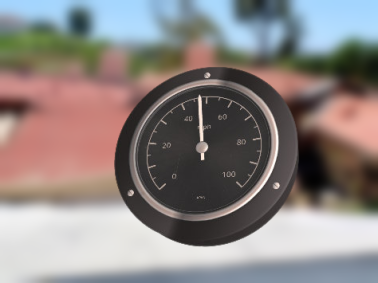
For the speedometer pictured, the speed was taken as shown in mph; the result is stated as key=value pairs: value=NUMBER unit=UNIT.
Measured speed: value=47.5 unit=mph
